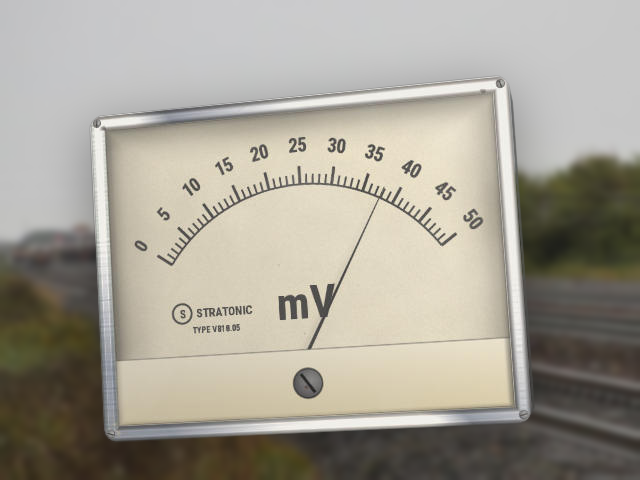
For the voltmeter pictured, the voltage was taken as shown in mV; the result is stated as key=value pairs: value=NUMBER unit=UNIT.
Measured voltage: value=38 unit=mV
